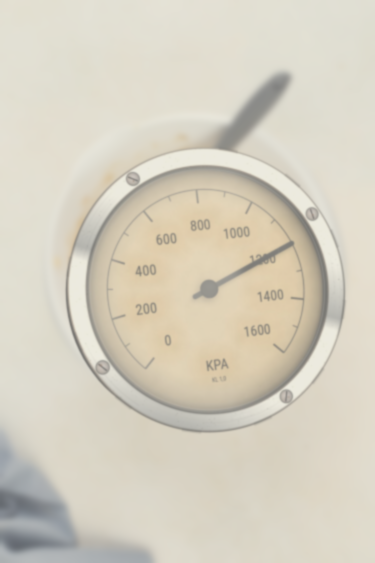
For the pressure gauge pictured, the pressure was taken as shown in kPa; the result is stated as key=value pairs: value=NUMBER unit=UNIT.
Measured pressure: value=1200 unit=kPa
